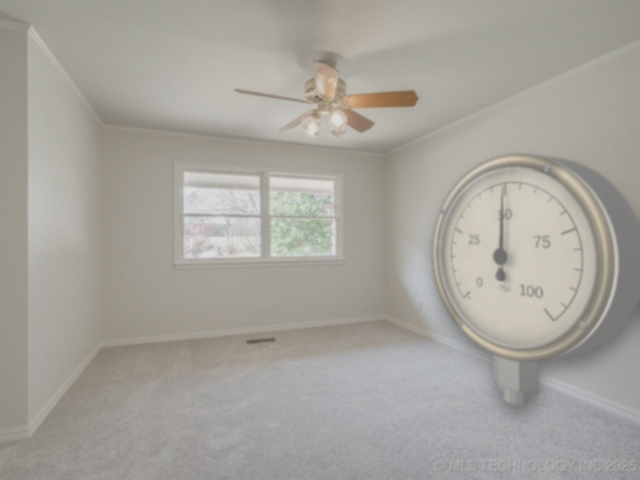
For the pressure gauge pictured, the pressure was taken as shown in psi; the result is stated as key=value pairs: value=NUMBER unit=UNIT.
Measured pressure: value=50 unit=psi
